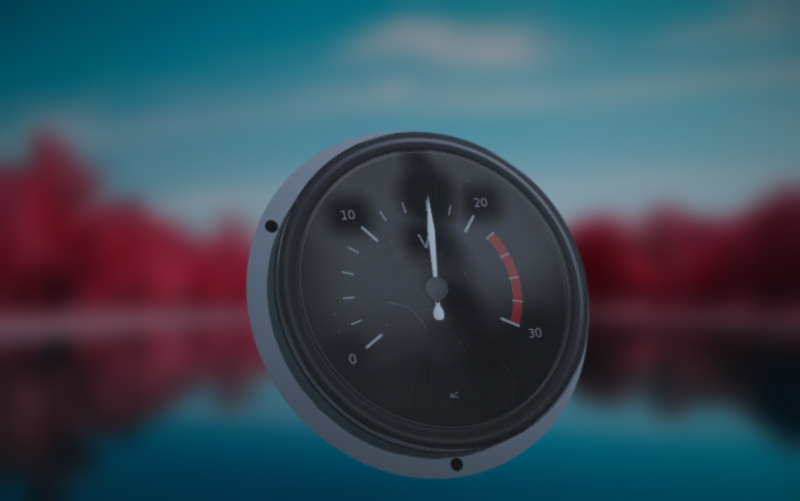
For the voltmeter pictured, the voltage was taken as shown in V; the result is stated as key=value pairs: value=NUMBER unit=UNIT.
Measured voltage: value=16 unit=V
